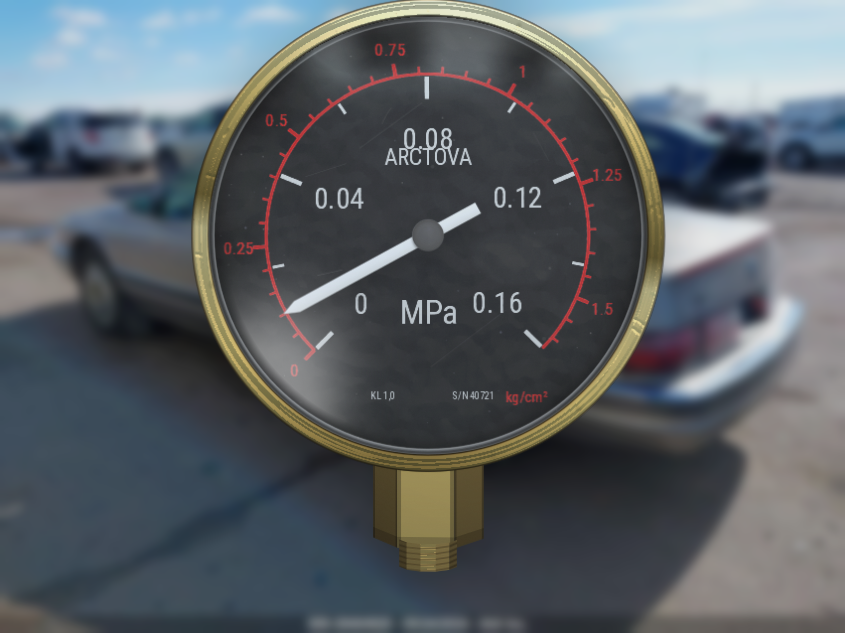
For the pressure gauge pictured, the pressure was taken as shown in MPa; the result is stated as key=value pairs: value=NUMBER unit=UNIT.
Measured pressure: value=0.01 unit=MPa
